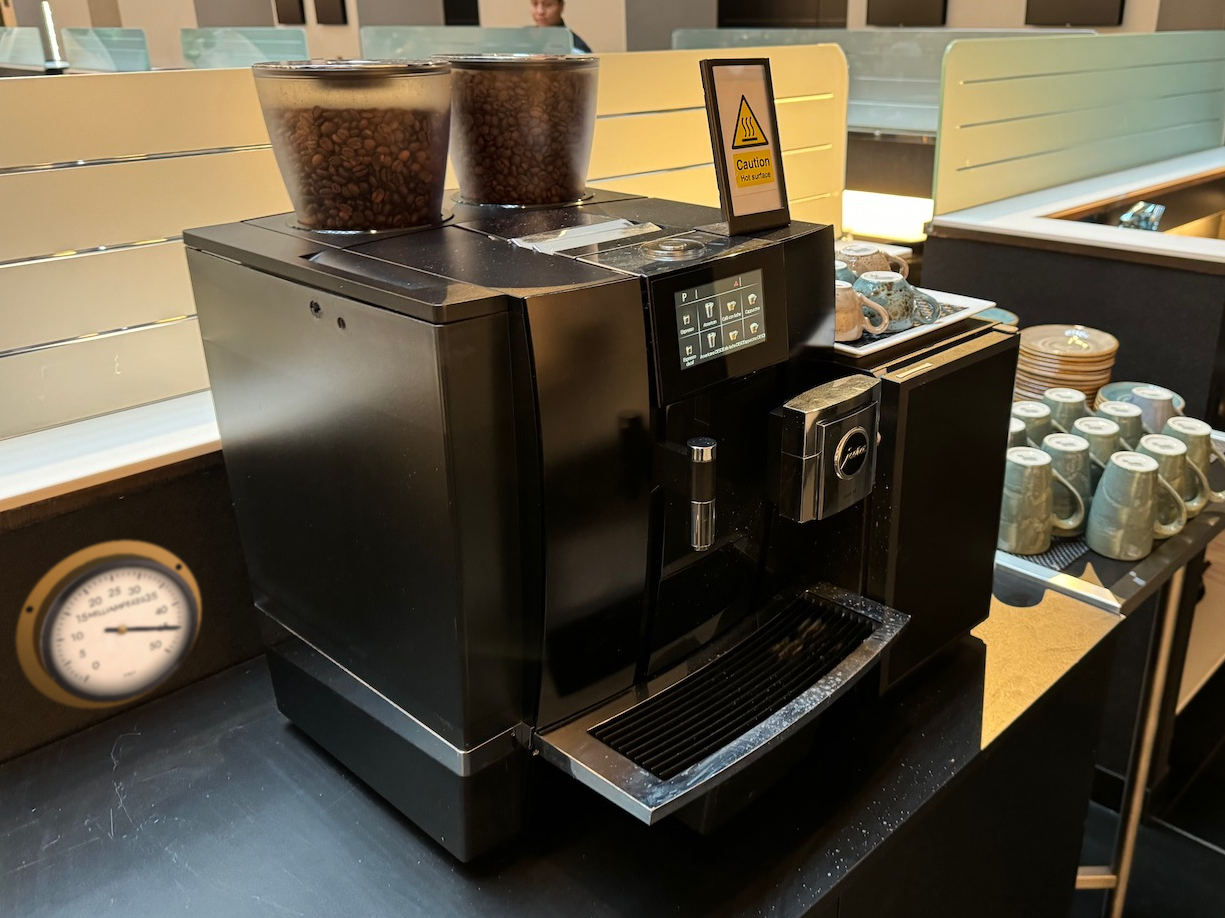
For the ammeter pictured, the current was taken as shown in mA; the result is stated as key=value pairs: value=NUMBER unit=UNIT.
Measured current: value=45 unit=mA
